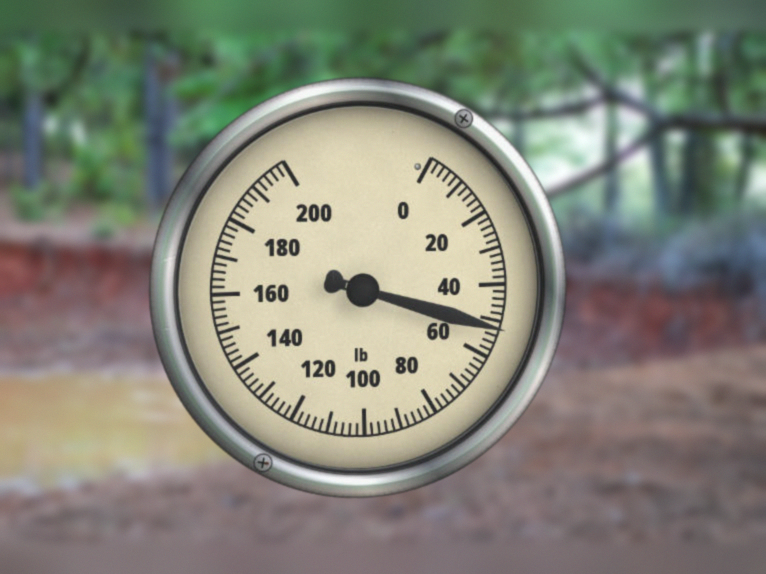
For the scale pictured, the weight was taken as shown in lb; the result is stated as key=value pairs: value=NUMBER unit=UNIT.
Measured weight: value=52 unit=lb
